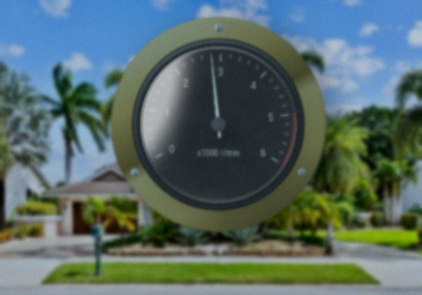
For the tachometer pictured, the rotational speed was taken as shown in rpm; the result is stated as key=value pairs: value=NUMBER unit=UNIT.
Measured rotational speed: value=2800 unit=rpm
